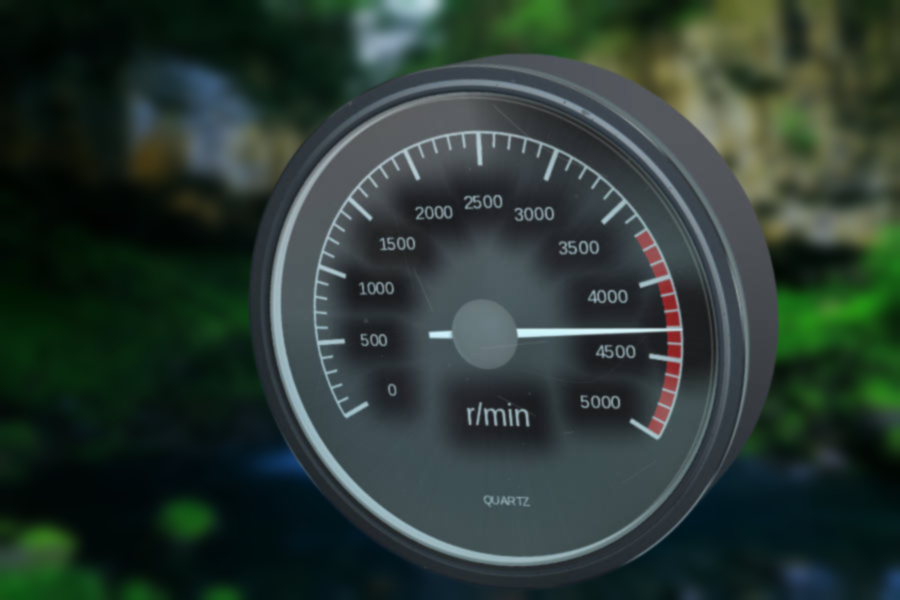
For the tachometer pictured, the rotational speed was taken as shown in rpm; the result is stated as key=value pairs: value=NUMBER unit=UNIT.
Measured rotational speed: value=4300 unit=rpm
